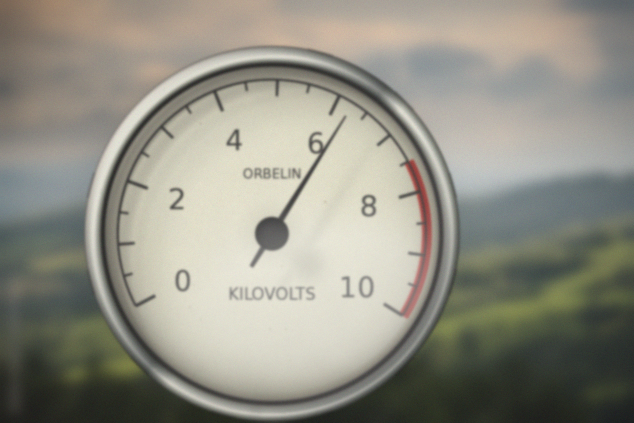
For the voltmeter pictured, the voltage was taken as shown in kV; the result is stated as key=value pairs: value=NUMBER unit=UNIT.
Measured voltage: value=6.25 unit=kV
